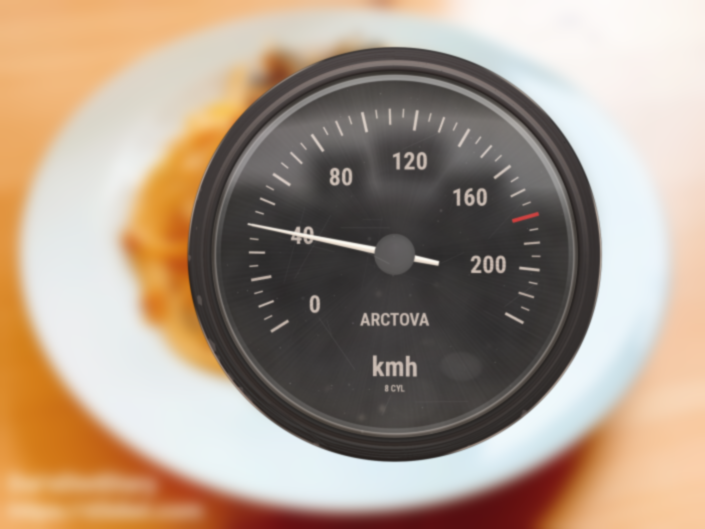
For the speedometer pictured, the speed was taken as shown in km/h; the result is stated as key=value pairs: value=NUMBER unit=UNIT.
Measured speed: value=40 unit=km/h
